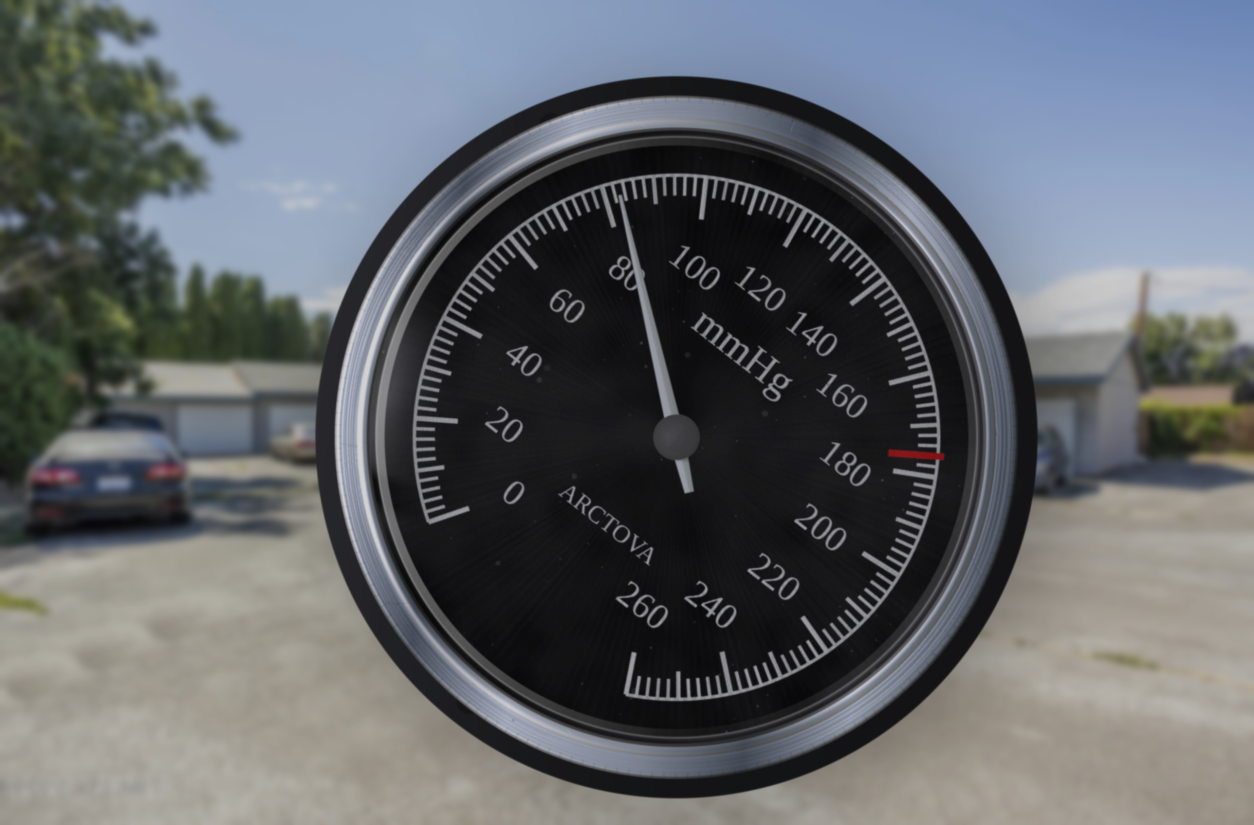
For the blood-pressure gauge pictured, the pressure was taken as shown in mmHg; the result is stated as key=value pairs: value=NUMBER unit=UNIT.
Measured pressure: value=83 unit=mmHg
